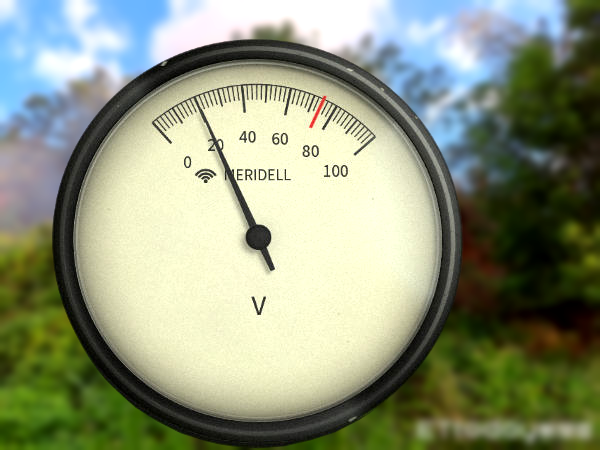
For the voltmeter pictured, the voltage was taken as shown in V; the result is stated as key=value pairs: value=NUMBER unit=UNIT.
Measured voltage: value=20 unit=V
